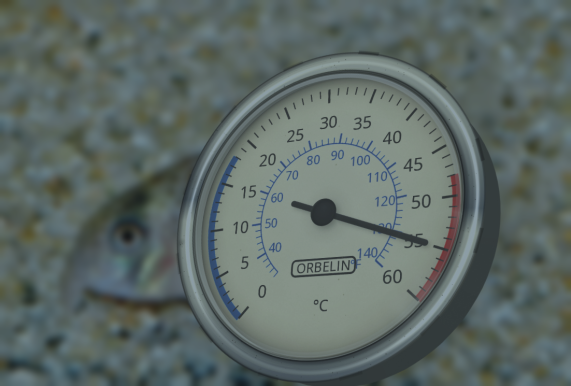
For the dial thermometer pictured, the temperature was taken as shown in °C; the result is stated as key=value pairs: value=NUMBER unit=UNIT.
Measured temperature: value=55 unit=°C
